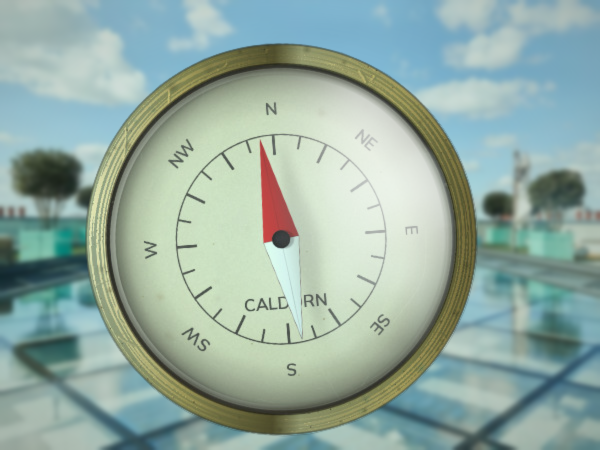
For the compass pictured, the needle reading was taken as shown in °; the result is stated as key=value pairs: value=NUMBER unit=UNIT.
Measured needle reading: value=352.5 unit=°
